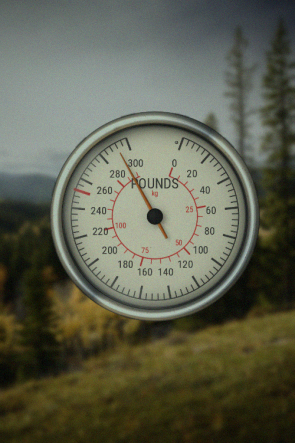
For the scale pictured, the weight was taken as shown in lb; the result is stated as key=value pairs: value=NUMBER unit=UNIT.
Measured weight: value=292 unit=lb
